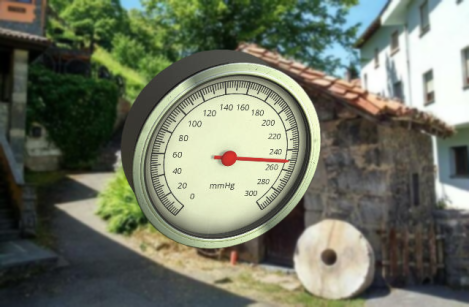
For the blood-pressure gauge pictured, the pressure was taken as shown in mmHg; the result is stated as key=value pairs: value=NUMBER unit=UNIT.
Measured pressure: value=250 unit=mmHg
